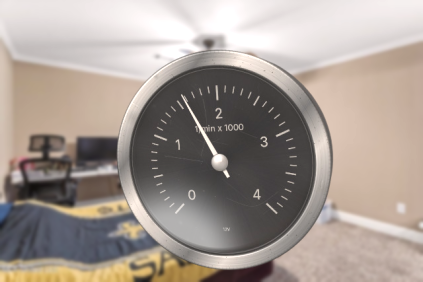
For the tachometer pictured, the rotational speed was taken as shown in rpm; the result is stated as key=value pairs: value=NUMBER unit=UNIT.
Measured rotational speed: value=1600 unit=rpm
